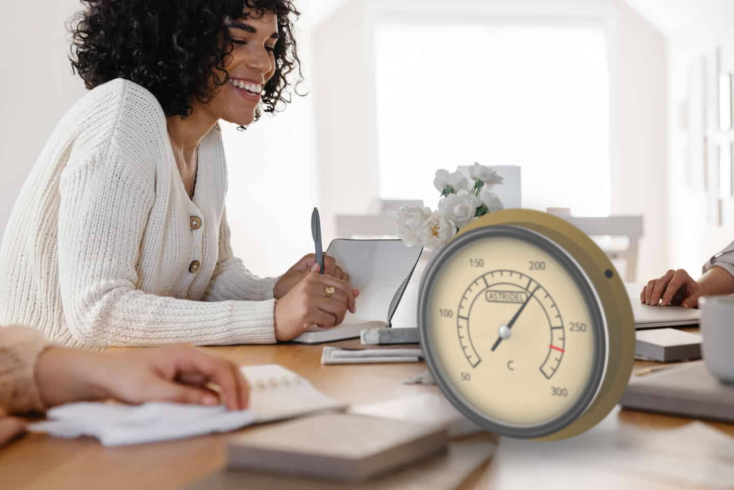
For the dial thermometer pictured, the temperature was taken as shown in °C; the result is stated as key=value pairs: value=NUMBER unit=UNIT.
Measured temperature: value=210 unit=°C
